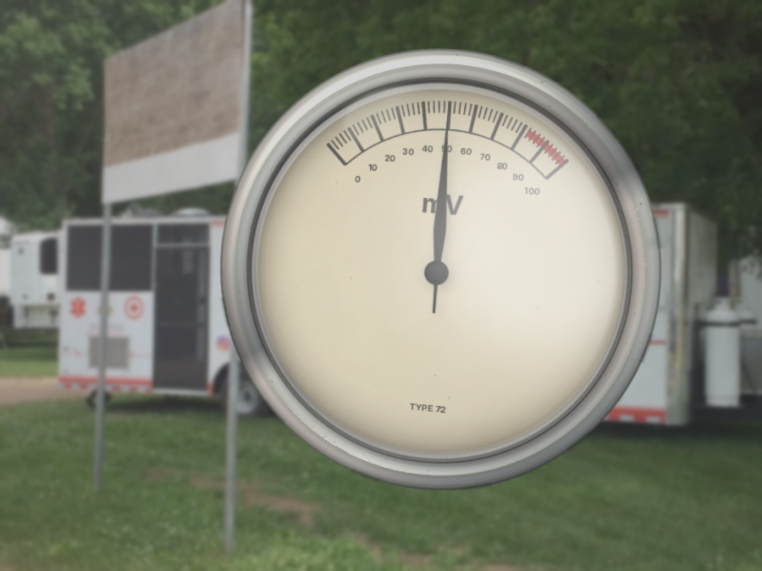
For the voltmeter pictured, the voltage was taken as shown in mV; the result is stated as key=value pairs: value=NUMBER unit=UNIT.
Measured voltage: value=50 unit=mV
